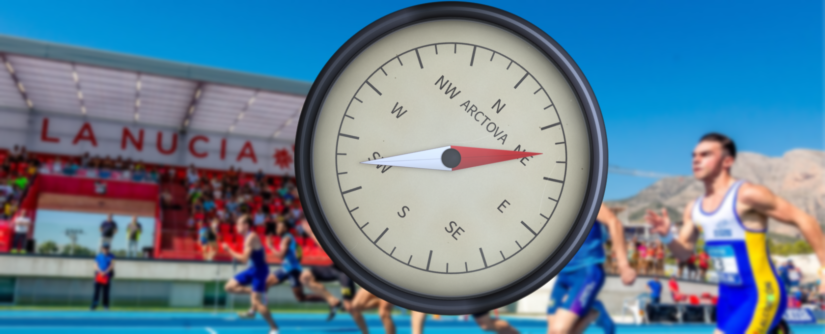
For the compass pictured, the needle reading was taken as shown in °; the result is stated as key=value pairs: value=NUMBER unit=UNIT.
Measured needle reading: value=45 unit=°
